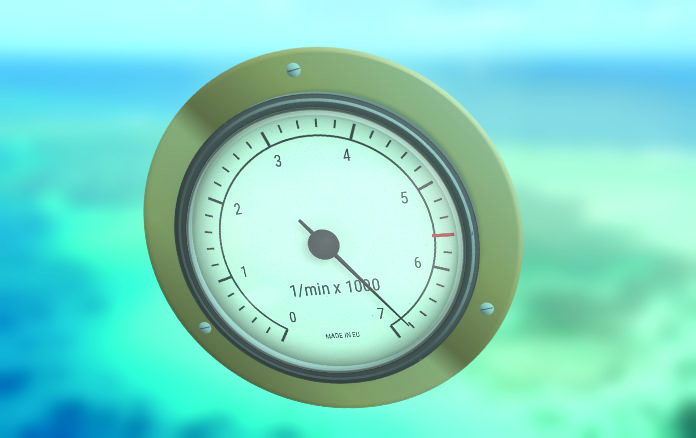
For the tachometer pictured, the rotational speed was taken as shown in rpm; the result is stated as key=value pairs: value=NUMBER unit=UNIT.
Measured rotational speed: value=6800 unit=rpm
